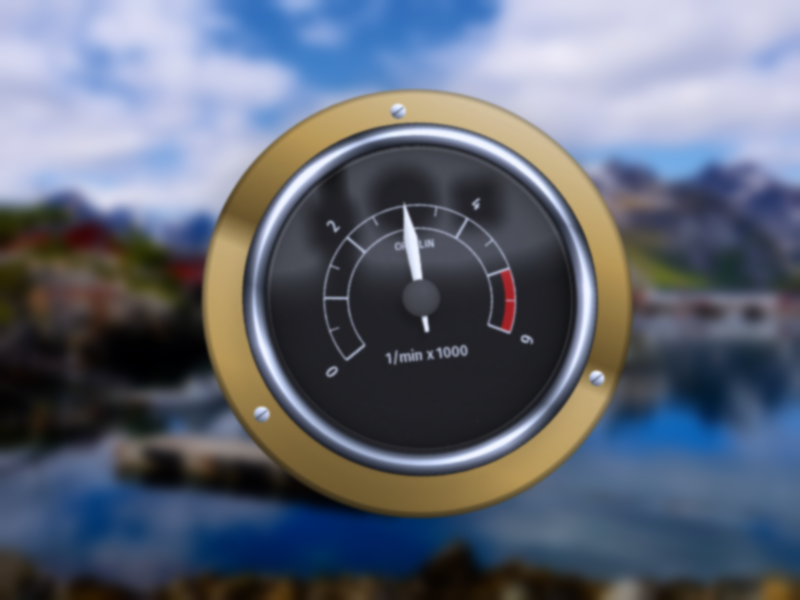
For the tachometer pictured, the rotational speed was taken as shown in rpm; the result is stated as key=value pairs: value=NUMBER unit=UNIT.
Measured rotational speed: value=3000 unit=rpm
